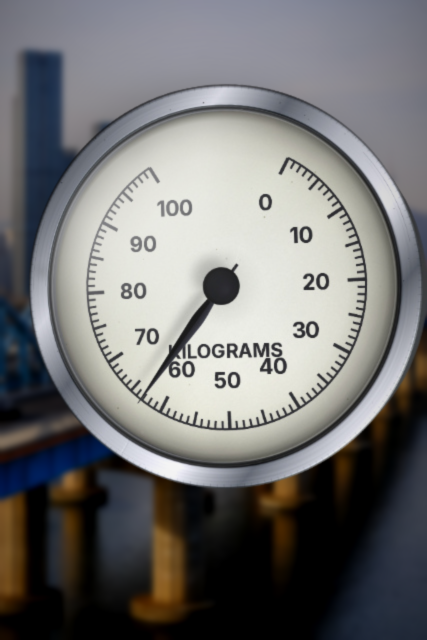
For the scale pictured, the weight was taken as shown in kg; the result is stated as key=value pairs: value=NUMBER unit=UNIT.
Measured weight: value=63 unit=kg
